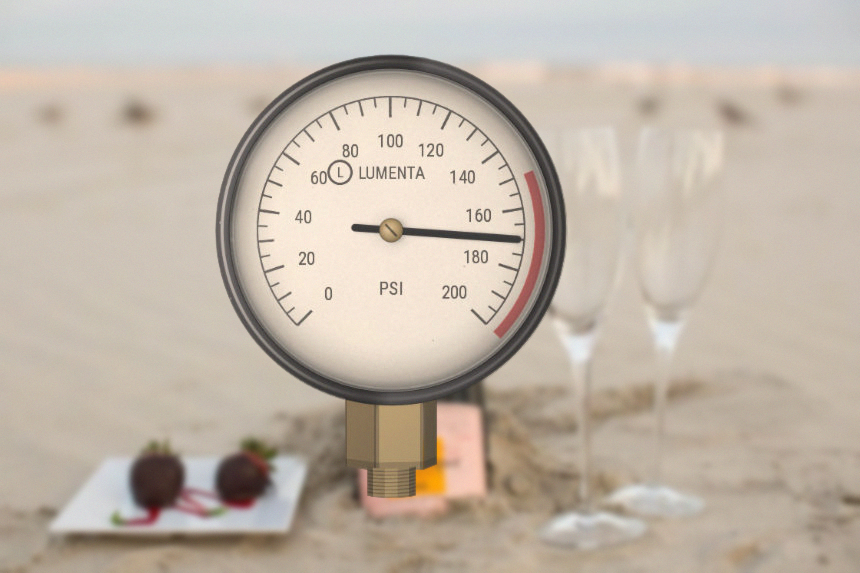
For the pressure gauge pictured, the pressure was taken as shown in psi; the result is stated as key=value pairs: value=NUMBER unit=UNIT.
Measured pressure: value=170 unit=psi
